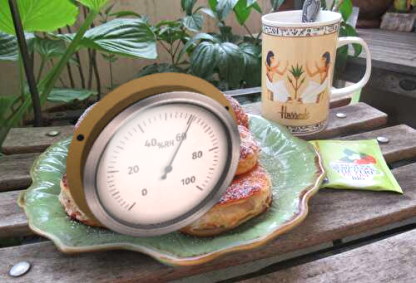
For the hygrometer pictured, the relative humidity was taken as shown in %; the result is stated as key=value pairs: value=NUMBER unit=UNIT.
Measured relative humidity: value=60 unit=%
